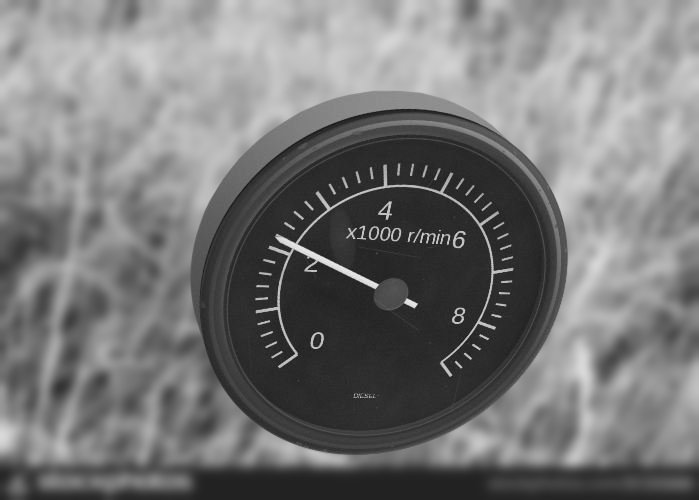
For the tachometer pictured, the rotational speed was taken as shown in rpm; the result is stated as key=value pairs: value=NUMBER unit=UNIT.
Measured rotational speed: value=2200 unit=rpm
